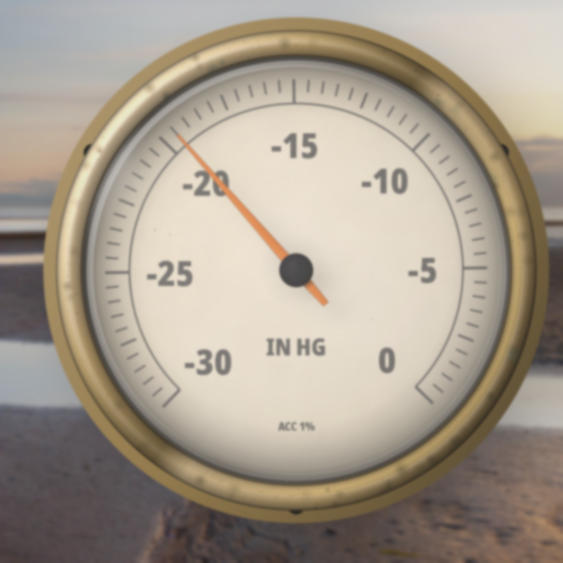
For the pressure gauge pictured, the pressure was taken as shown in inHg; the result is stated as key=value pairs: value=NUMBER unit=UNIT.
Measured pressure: value=-19.5 unit=inHg
